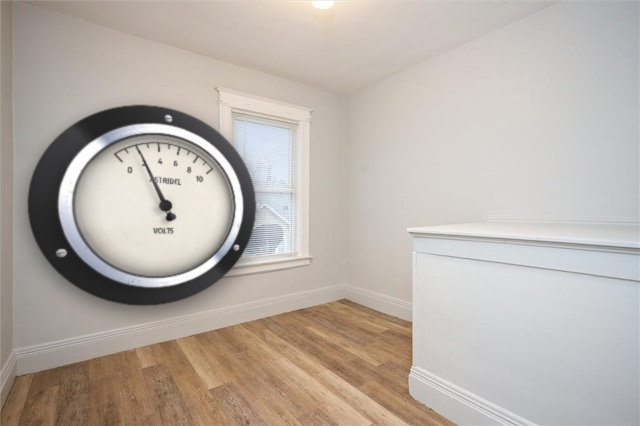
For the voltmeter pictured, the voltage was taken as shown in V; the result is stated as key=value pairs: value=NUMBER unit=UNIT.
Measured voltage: value=2 unit=V
